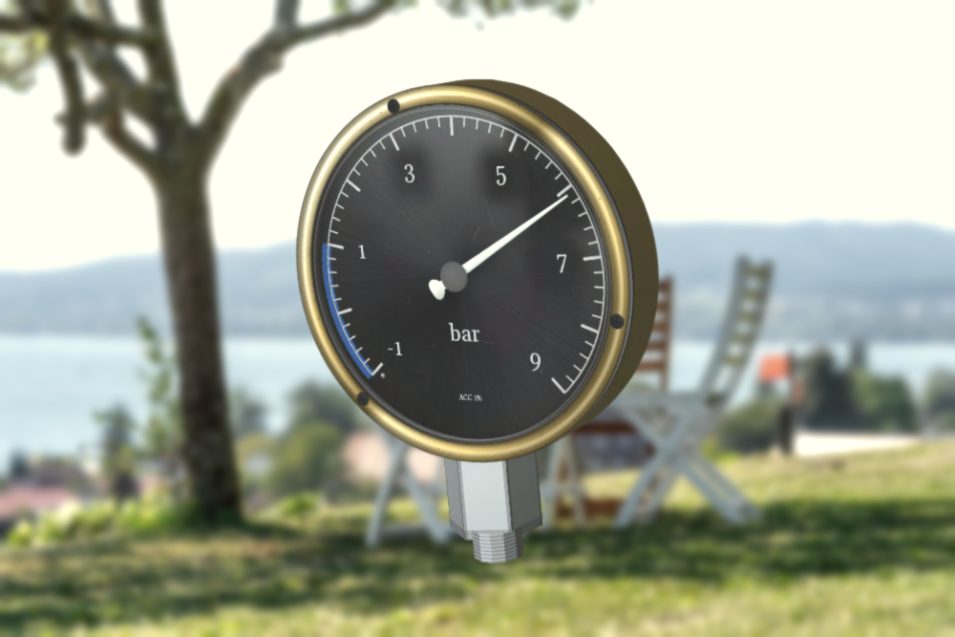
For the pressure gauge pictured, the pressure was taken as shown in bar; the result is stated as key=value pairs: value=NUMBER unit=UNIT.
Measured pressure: value=6.1 unit=bar
